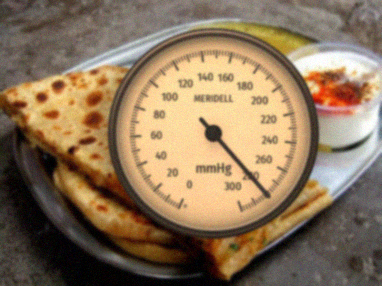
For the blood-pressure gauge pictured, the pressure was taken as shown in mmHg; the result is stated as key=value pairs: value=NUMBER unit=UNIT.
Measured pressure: value=280 unit=mmHg
